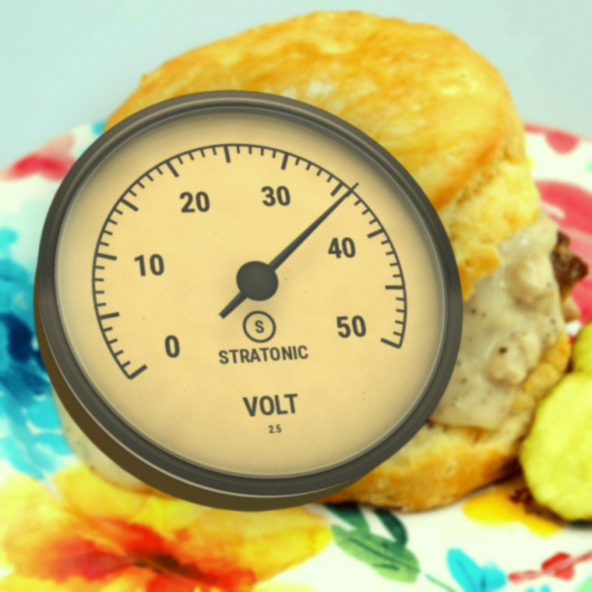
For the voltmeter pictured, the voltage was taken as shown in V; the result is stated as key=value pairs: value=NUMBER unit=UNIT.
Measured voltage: value=36 unit=V
